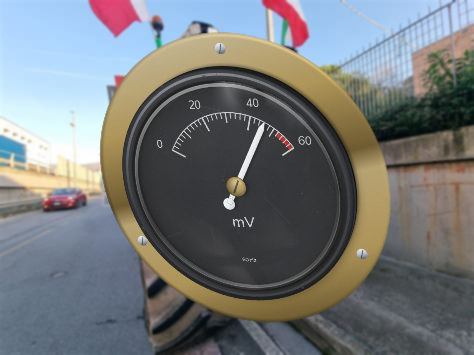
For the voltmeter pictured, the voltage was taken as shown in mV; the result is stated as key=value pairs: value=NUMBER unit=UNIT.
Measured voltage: value=46 unit=mV
